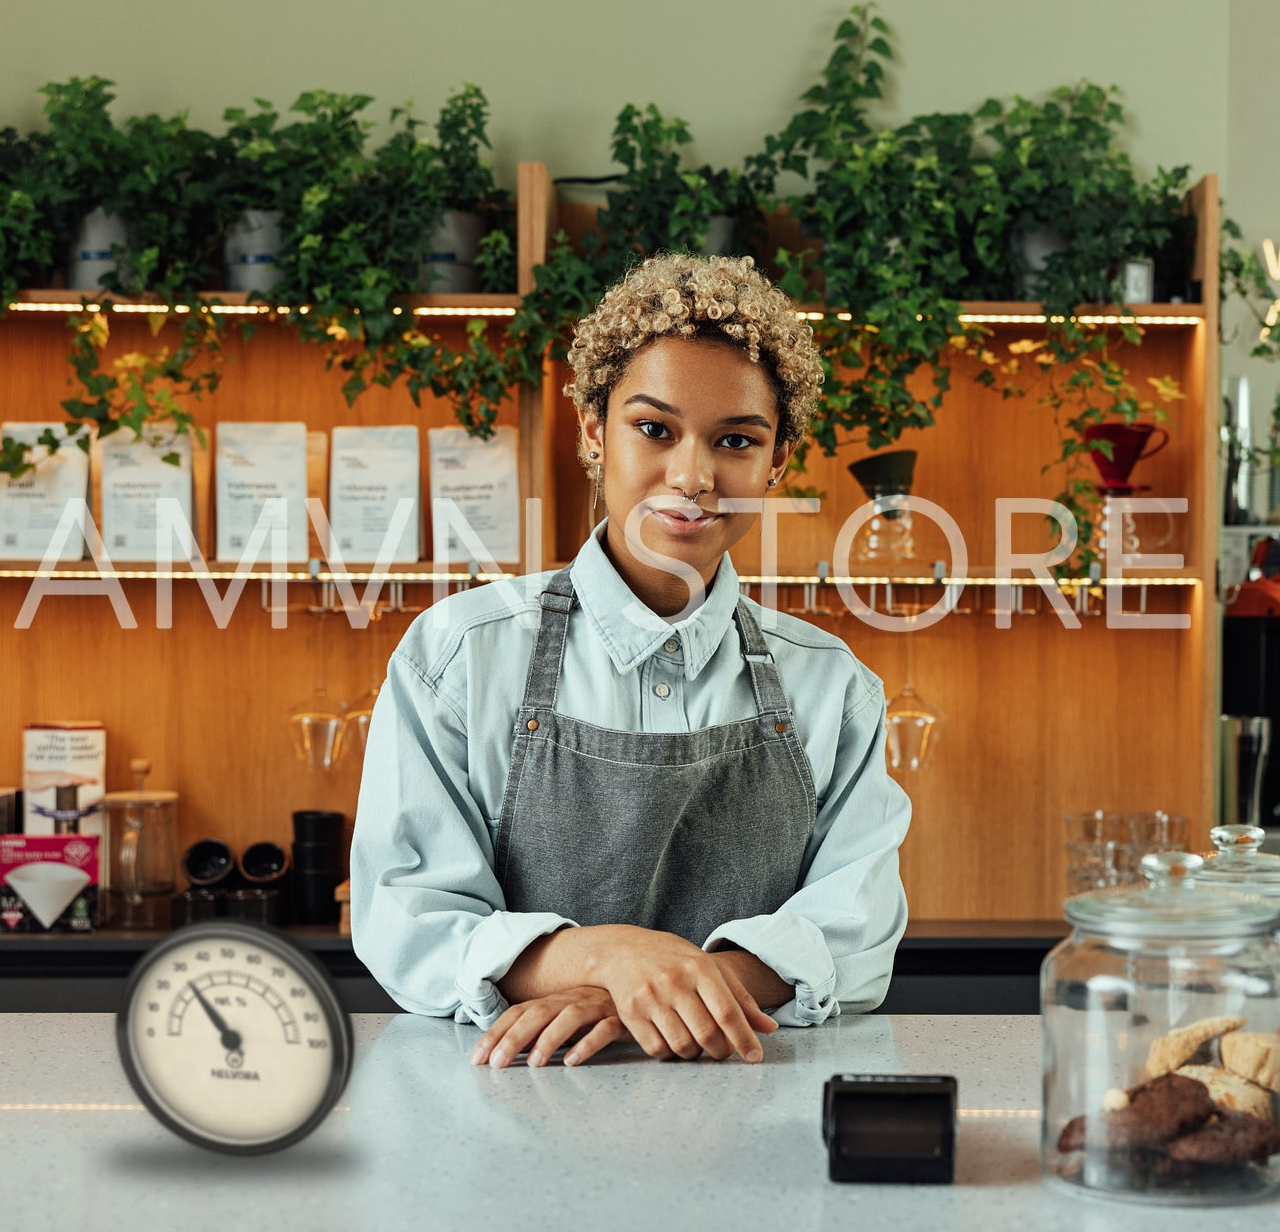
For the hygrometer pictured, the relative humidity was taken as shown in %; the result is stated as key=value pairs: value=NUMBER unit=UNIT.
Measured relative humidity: value=30 unit=%
